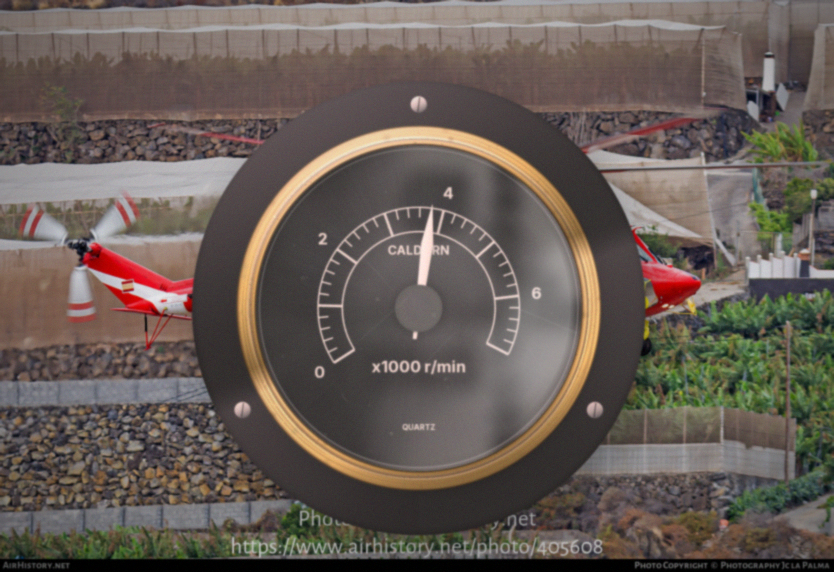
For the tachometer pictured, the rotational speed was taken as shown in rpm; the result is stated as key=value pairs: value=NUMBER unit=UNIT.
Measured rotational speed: value=3800 unit=rpm
